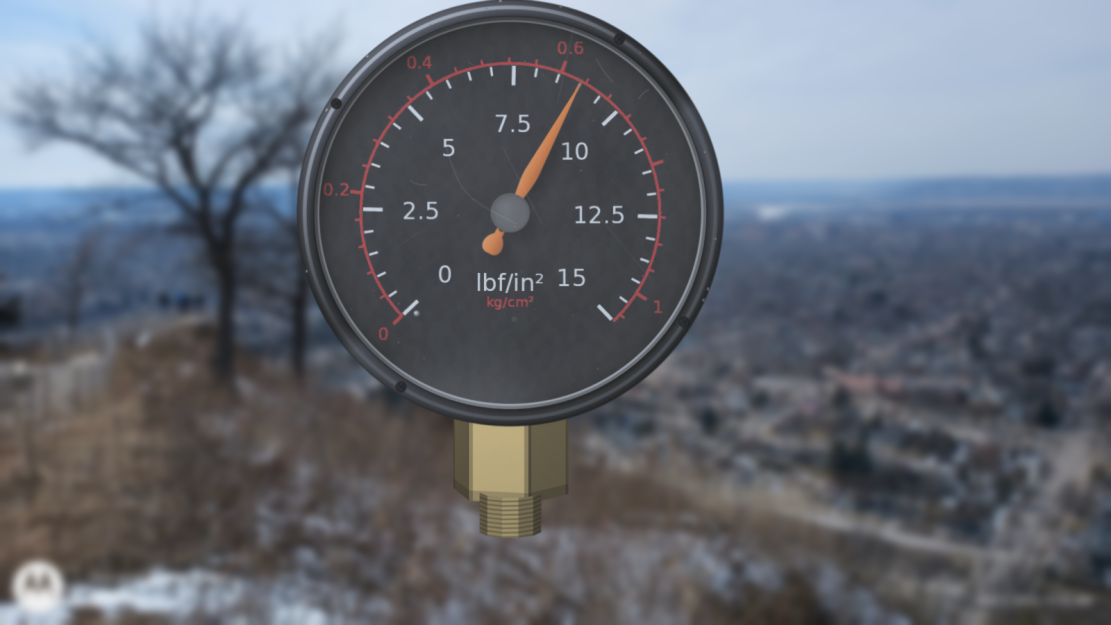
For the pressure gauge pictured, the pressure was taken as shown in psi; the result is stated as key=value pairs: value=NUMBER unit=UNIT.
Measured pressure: value=9 unit=psi
